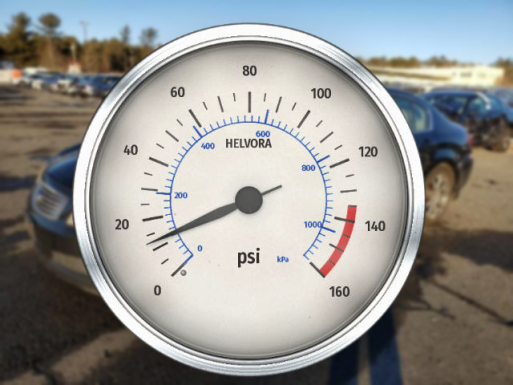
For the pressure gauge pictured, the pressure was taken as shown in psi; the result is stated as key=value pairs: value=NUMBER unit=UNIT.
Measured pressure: value=12.5 unit=psi
